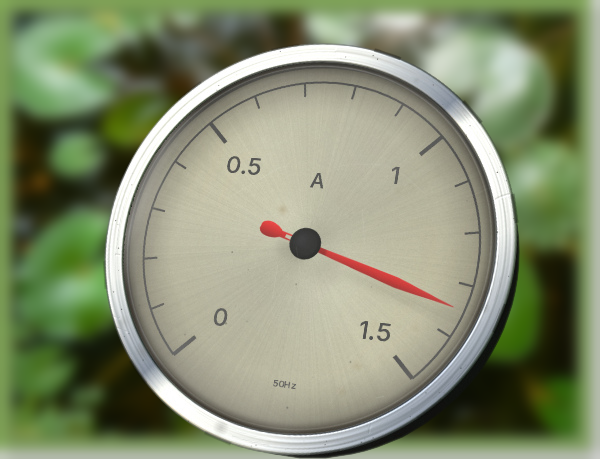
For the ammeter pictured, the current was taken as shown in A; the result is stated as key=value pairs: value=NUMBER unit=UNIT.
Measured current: value=1.35 unit=A
